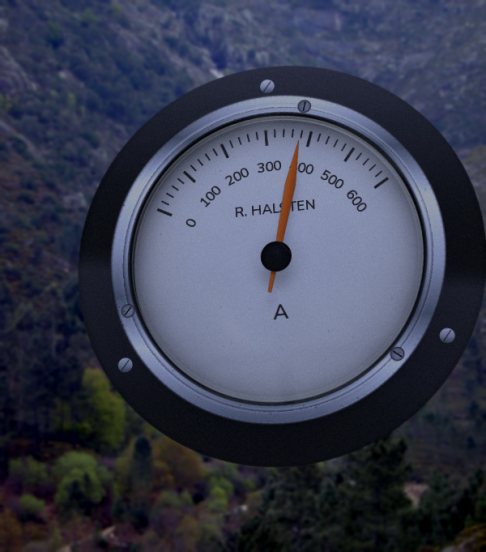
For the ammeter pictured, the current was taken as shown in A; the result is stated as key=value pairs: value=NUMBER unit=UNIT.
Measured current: value=380 unit=A
